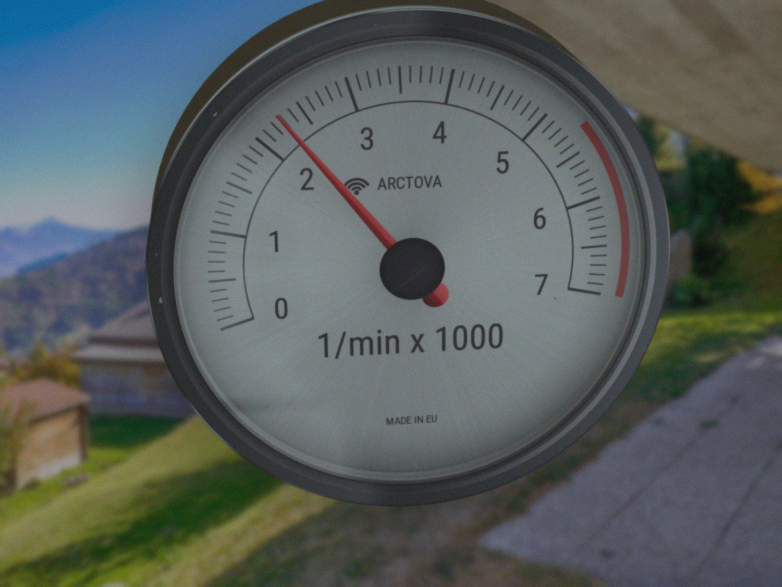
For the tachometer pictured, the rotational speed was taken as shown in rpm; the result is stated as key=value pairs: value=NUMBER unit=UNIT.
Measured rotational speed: value=2300 unit=rpm
